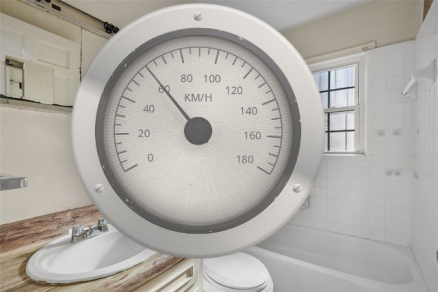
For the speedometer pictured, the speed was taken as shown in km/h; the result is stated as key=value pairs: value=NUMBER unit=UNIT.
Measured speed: value=60 unit=km/h
